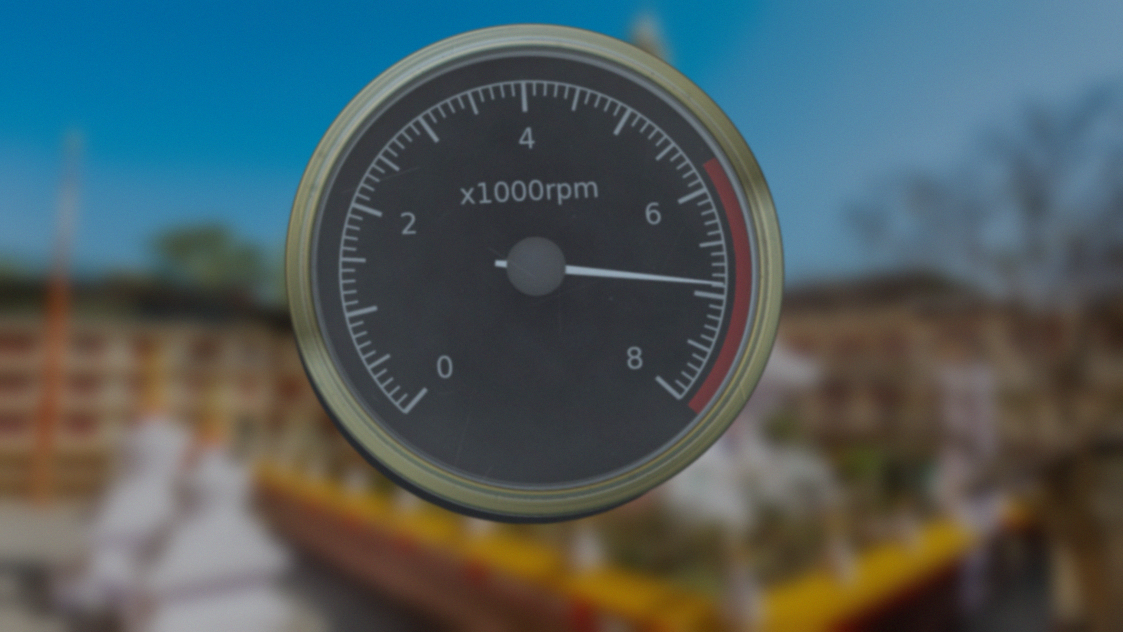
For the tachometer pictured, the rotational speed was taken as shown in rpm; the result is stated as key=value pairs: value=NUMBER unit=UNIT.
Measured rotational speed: value=6900 unit=rpm
